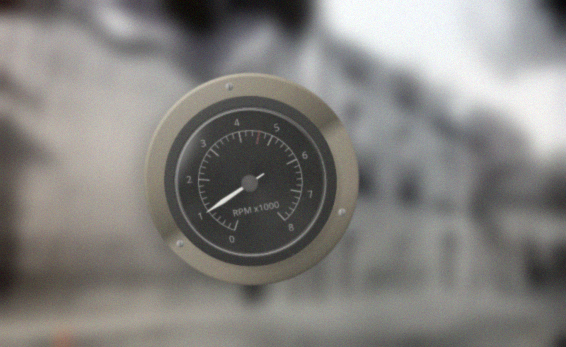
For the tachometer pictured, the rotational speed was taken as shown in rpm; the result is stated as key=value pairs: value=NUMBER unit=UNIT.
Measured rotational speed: value=1000 unit=rpm
